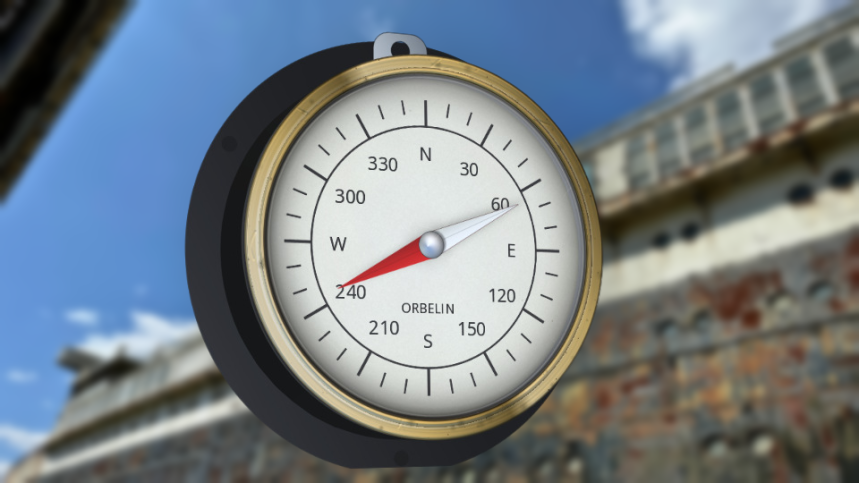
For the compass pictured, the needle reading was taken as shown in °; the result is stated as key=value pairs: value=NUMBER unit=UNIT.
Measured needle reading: value=245 unit=°
